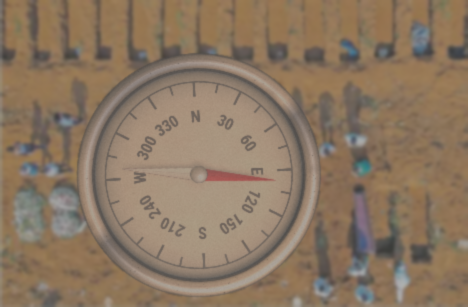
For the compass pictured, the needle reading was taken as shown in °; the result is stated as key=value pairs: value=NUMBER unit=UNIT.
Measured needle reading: value=97.5 unit=°
